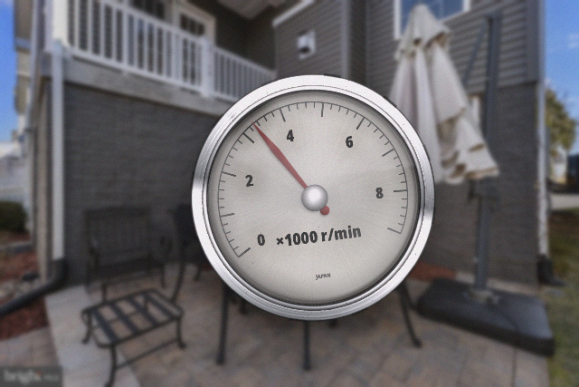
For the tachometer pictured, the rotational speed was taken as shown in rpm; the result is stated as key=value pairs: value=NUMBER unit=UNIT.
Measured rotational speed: value=3300 unit=rpm
